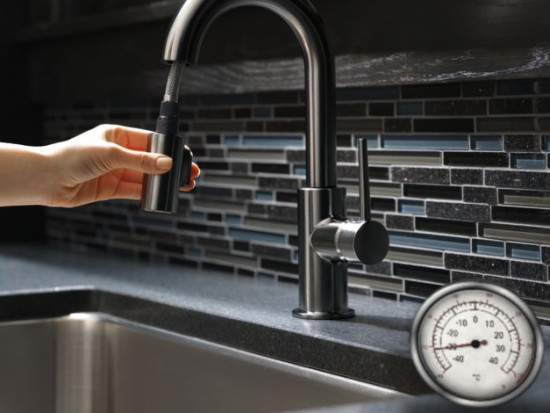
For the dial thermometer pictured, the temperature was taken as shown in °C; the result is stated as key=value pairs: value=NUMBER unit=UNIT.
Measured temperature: value=-30 unit=°C
